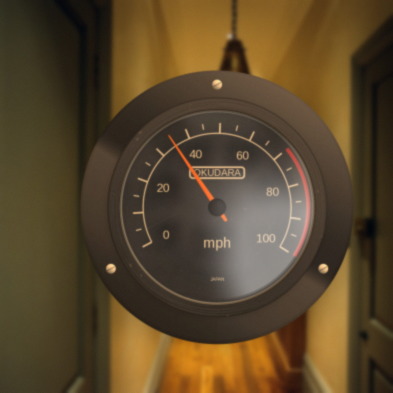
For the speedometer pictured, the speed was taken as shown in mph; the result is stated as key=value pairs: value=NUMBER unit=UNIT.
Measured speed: value=35 unit=mph
